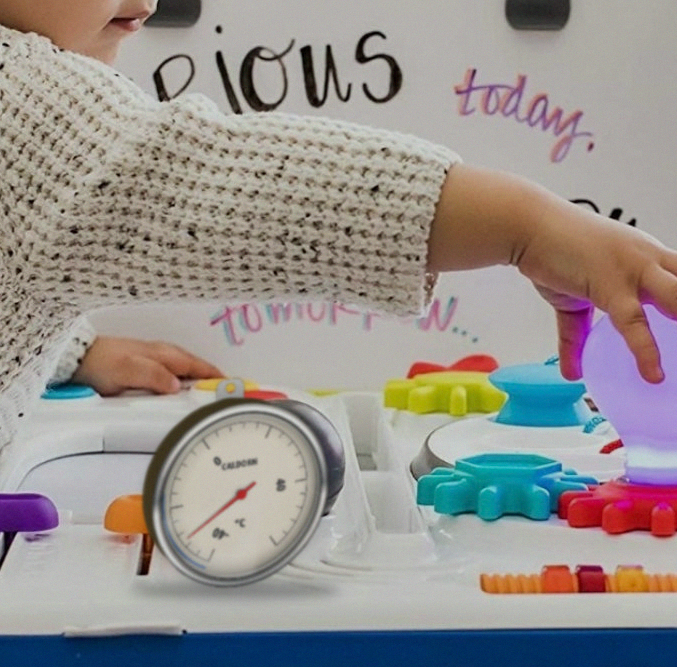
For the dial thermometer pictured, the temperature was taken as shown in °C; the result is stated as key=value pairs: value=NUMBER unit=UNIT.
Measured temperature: value=-30 unit=°C
